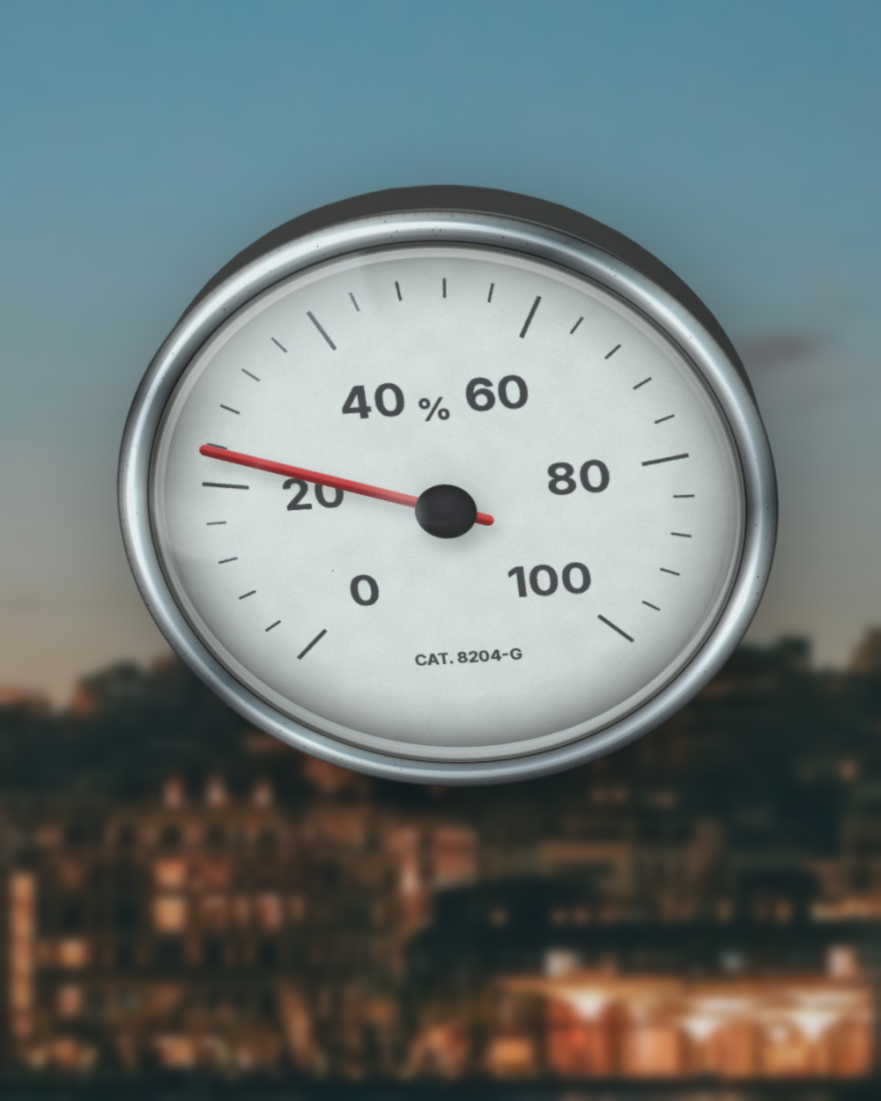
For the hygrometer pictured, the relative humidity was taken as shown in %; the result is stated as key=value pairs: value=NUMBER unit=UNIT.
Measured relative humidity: value=24 unit=%
